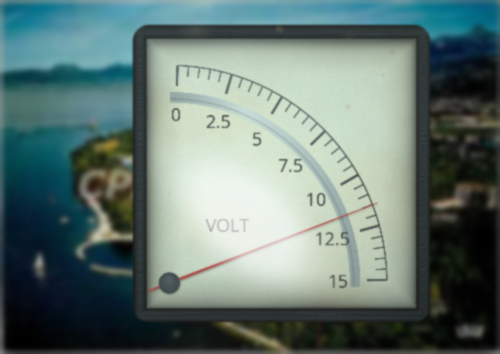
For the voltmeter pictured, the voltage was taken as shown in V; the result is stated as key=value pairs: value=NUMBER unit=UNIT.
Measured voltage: value=11.5 unit=V
